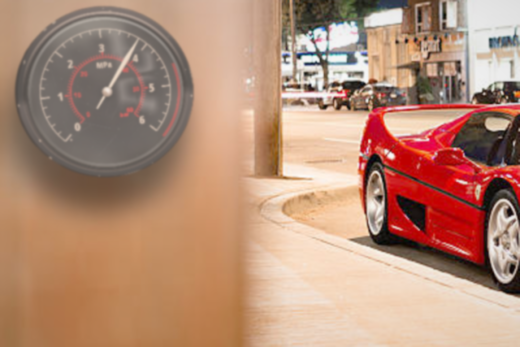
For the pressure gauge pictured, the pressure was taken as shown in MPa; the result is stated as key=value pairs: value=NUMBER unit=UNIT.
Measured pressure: value=3.8 unit=MPa
